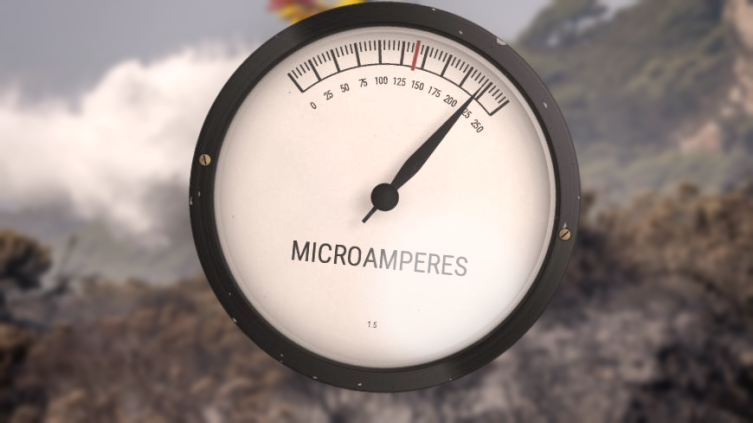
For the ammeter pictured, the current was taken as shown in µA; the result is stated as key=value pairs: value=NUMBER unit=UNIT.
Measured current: value=220 unit=µA
